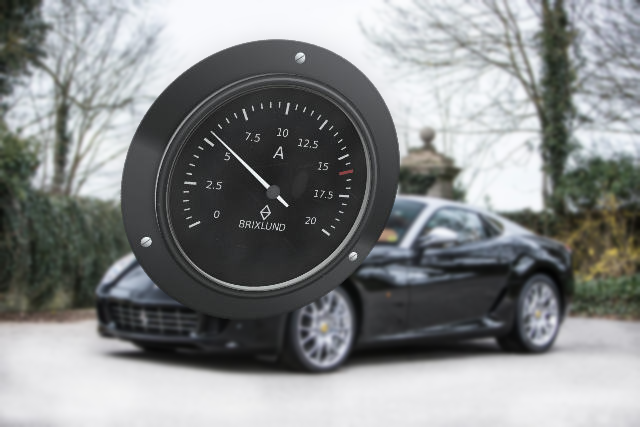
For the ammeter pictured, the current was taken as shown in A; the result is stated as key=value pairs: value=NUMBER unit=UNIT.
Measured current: value=5.5 unit=A
